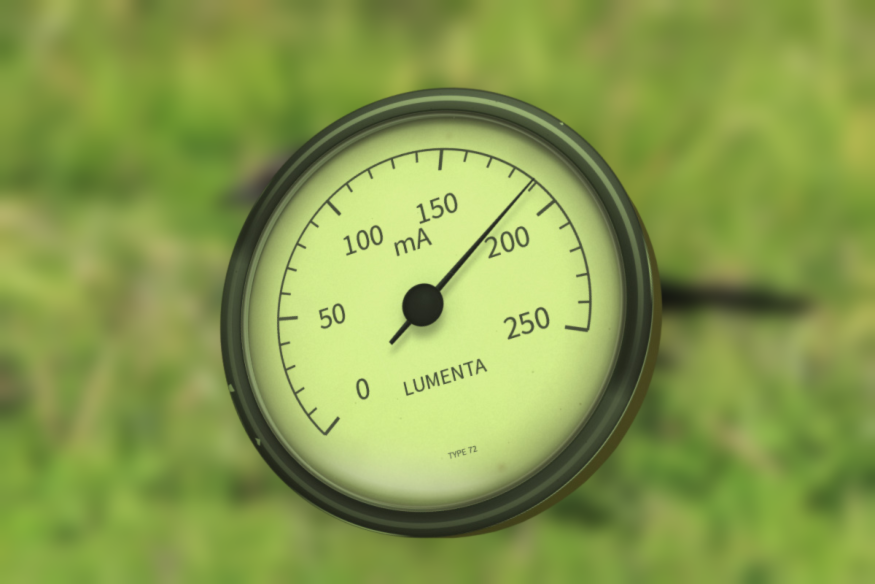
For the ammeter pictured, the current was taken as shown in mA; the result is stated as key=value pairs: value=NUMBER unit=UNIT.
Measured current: value=190 unit=mA
